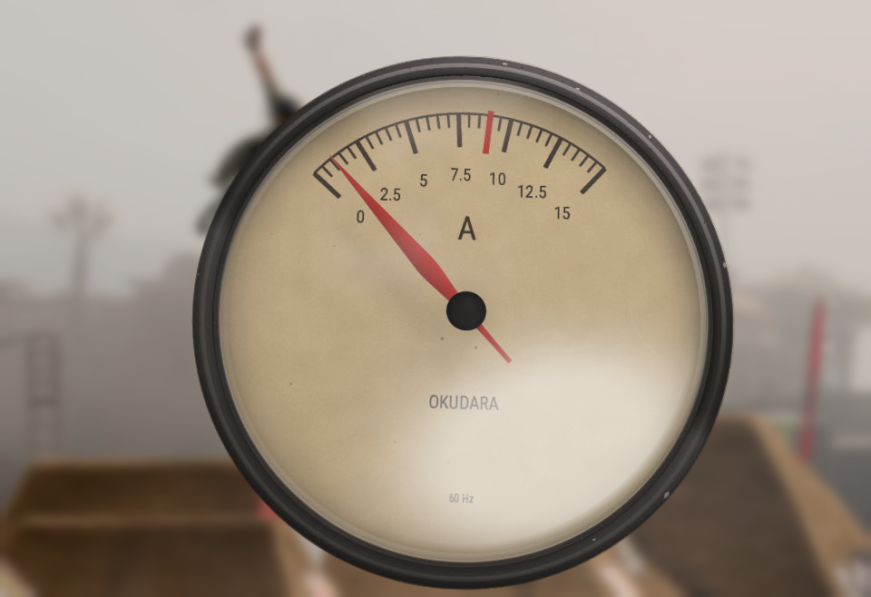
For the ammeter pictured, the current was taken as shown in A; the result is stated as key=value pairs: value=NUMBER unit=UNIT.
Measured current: value=1 unit=A
